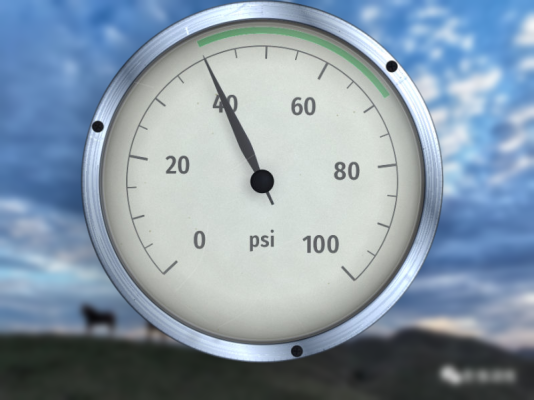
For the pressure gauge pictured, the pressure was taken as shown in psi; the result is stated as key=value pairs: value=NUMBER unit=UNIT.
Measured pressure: value=40 unit=psi
